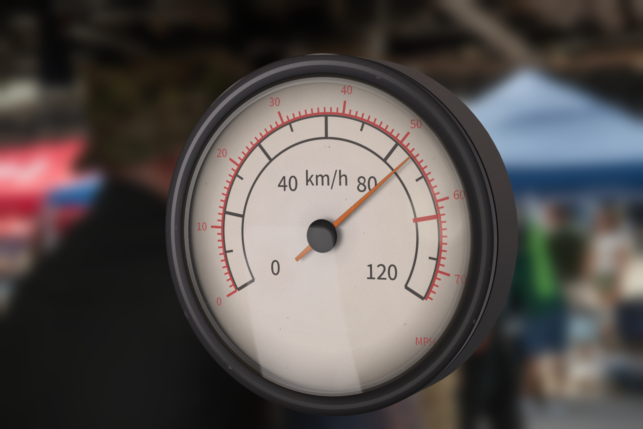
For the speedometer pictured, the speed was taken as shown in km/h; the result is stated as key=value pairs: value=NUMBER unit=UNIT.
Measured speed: value=85 unit=km/h
